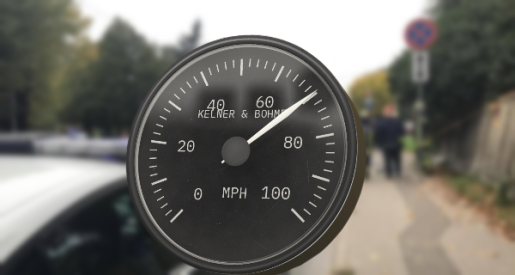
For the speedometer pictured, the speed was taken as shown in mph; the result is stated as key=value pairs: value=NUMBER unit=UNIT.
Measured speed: value=70 unit=mph
